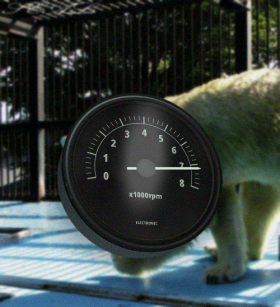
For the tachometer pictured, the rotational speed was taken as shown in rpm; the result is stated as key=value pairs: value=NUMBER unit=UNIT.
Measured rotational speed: value=7200 unit=rpm
